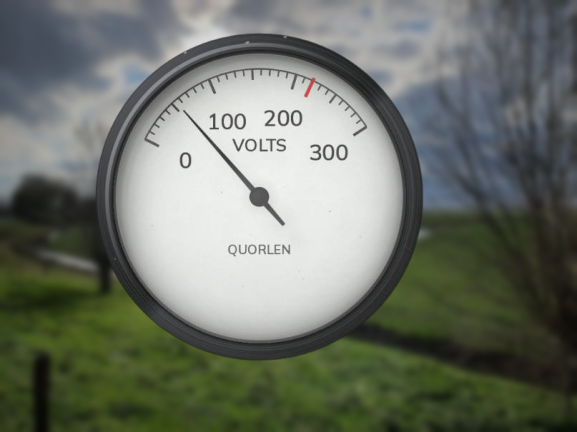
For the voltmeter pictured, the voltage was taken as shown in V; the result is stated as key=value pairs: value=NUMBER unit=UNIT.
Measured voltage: value=55 unit=V
